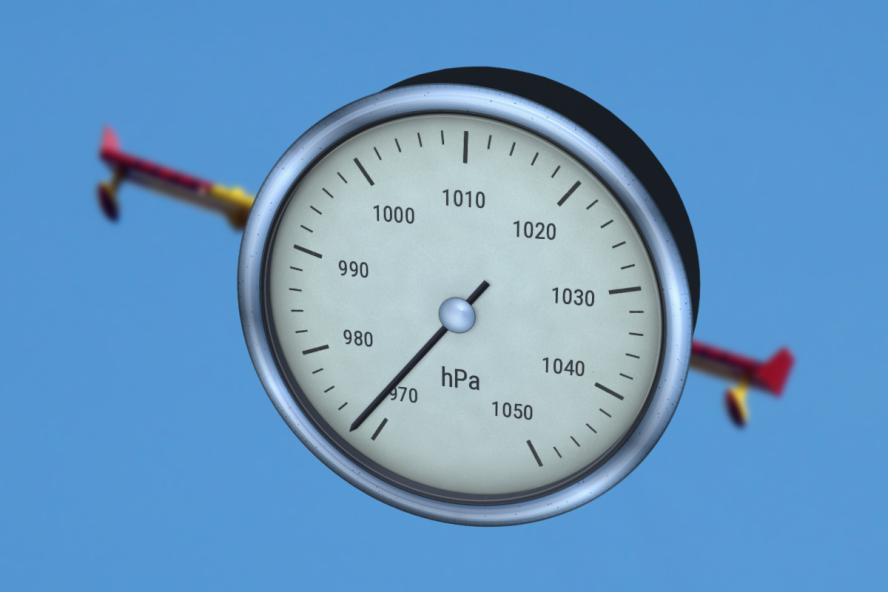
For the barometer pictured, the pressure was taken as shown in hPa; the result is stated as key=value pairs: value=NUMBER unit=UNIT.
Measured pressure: value=972 unit=hPa
